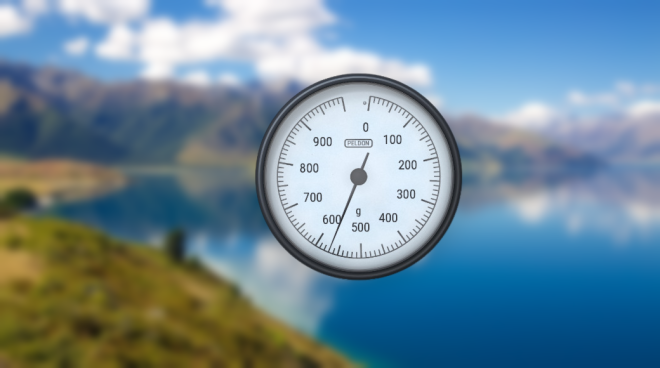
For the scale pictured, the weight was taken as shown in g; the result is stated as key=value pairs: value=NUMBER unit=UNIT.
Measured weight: value=570 unit=g
